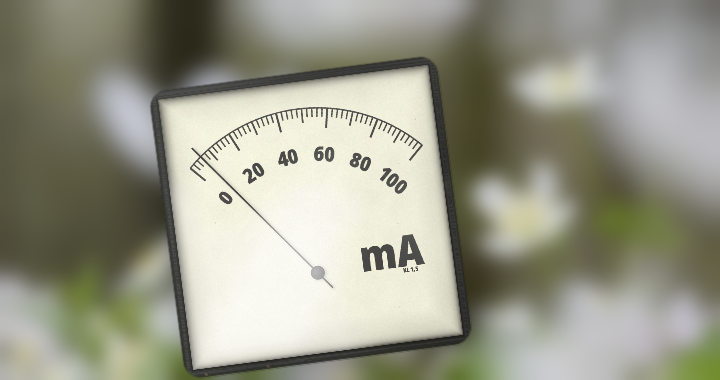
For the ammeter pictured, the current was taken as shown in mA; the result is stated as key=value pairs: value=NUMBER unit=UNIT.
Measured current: value=6 unit=mA
